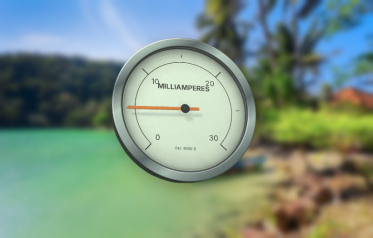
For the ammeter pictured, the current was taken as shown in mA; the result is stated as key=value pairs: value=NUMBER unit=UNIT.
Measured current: value=5 unit=mA
